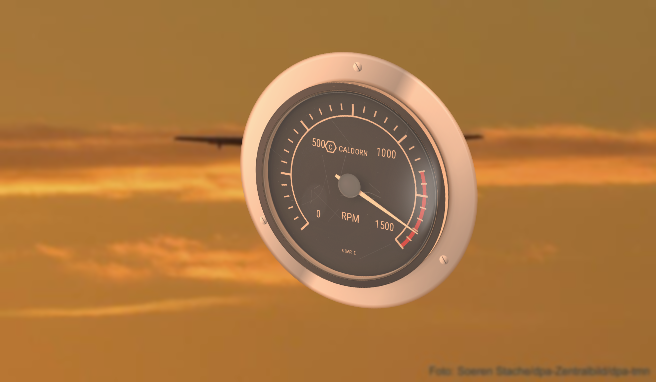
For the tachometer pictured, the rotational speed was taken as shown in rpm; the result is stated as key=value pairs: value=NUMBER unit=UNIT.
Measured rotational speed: value=1400 unit=rpm
